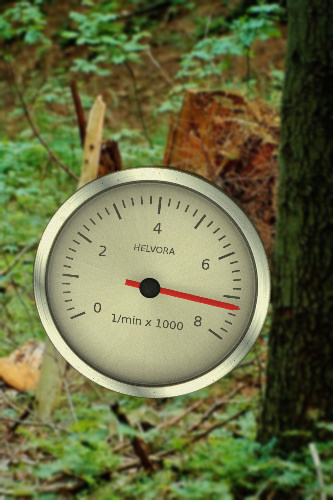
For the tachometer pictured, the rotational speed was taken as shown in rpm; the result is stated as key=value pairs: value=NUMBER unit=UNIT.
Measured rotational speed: value=7200 unit=rpm
